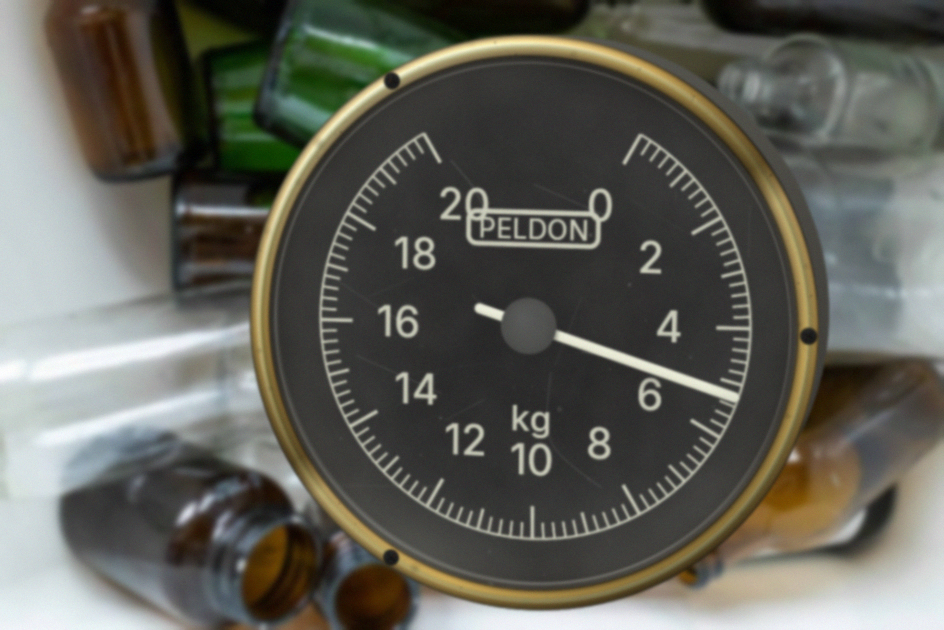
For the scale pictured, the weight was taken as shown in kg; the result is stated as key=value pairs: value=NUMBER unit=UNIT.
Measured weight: value=5.2 unit=kg
